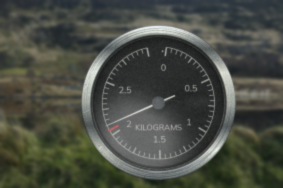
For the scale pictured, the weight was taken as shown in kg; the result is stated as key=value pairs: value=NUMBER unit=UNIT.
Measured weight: value=2.1 unit=kg
